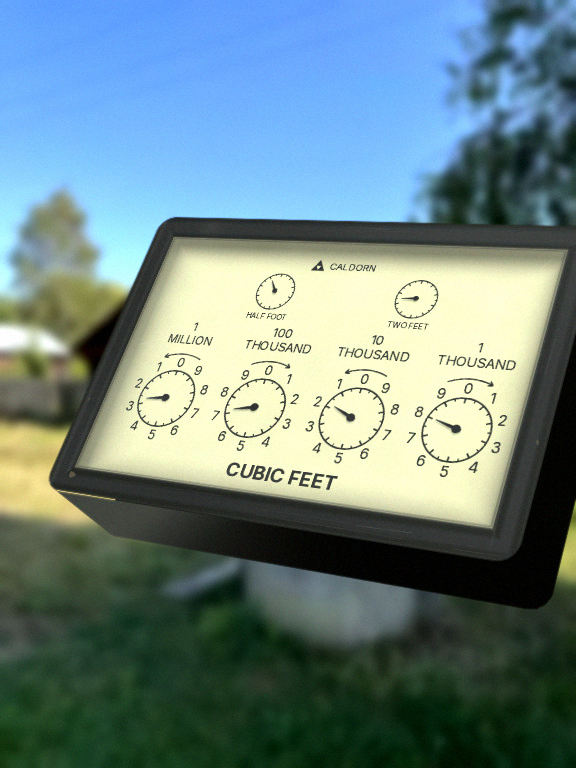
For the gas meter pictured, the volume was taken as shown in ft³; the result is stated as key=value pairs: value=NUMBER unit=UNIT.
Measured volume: value=271800 unit=ft³
